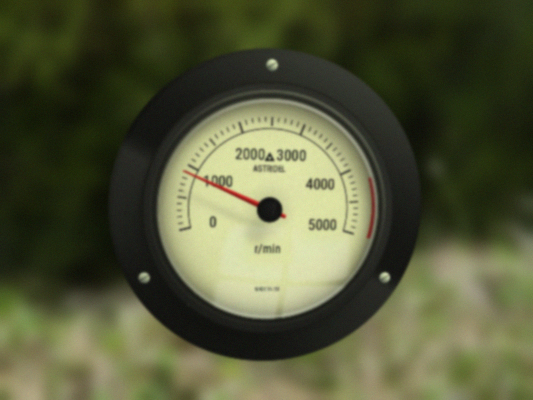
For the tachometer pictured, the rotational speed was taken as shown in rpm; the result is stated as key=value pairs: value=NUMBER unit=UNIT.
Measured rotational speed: value=900 unit=rpm
